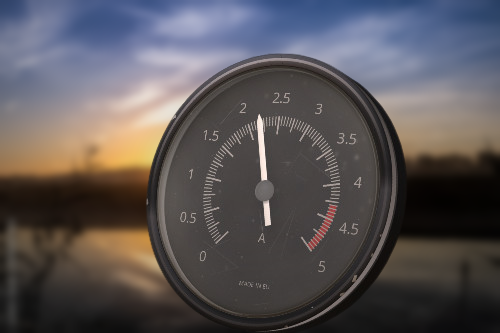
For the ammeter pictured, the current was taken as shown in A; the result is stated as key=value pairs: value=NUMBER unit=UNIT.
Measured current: value=2.25 unit=A
